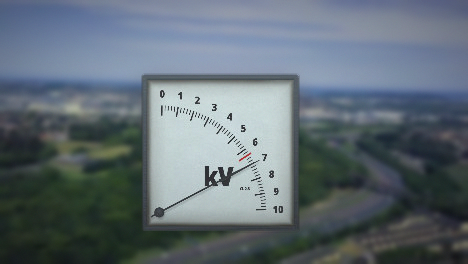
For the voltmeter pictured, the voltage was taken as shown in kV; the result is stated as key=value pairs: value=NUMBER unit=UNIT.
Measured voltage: value=7 unit=kV
